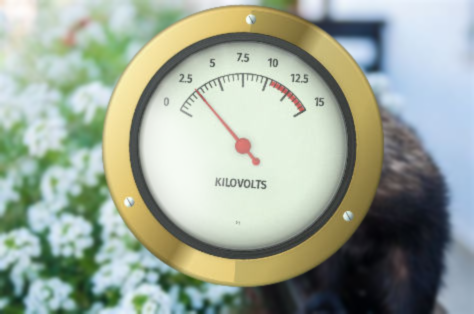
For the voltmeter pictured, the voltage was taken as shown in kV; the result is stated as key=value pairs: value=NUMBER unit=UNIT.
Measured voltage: value=2.5 unit=kV
